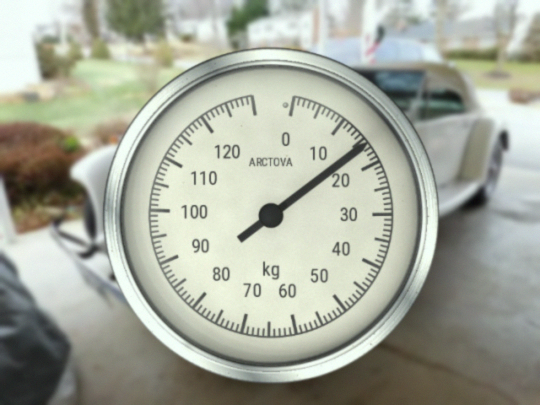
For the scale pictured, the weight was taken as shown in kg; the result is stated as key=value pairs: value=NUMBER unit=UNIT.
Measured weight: value=16 unit=kg
